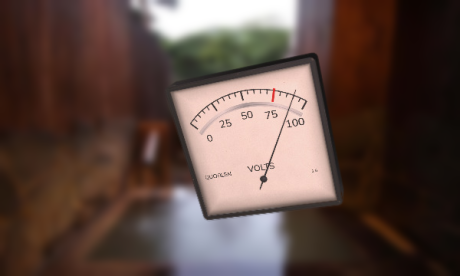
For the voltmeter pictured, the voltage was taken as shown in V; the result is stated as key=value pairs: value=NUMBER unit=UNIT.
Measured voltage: value=90 unit=V
